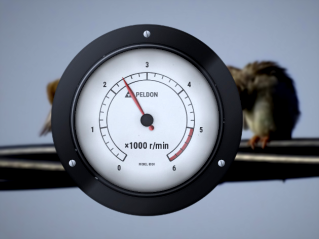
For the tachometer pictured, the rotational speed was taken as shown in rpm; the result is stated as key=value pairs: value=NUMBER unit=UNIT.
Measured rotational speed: value=2400 unit=rpm
